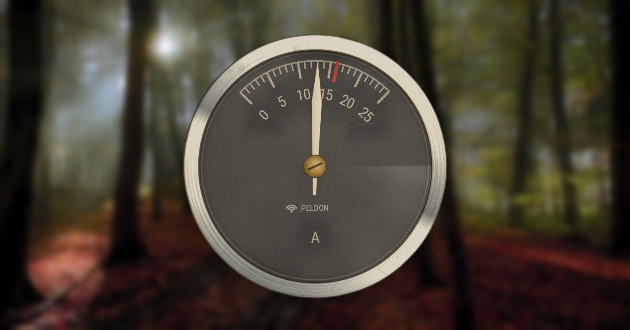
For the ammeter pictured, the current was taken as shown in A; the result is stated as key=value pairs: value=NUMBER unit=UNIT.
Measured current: value=13 unit=A
